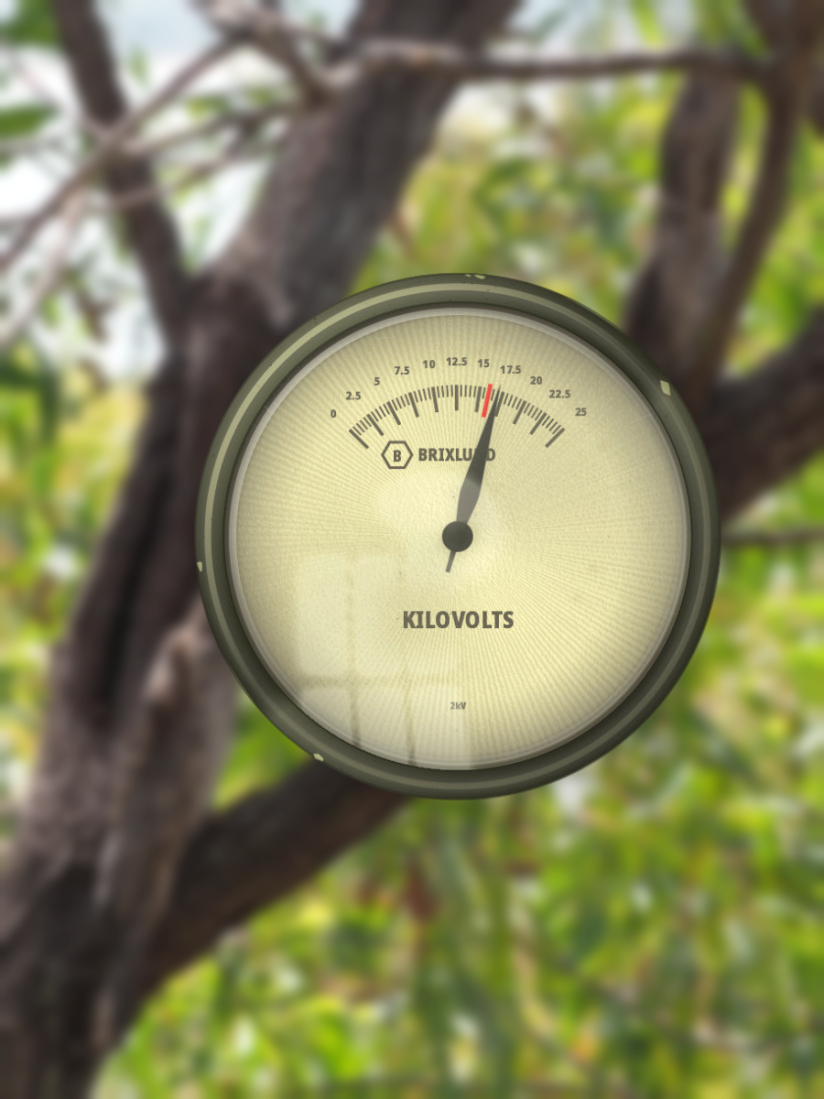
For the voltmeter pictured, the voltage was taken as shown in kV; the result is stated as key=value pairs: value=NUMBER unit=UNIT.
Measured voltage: value=17 unit=kV
